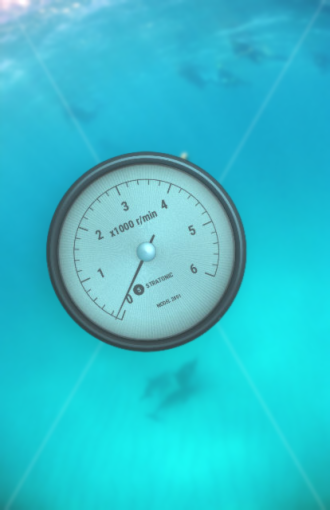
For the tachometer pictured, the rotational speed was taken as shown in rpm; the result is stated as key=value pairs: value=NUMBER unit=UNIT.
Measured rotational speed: value=100 unit=rpm
